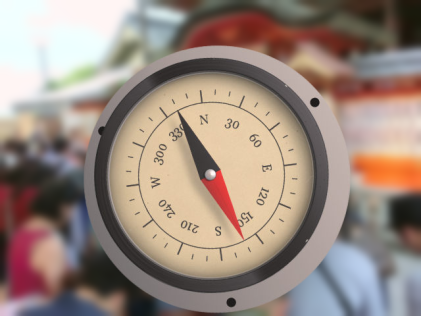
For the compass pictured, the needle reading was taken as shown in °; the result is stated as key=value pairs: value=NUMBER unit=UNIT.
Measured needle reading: value=160 unit=°
